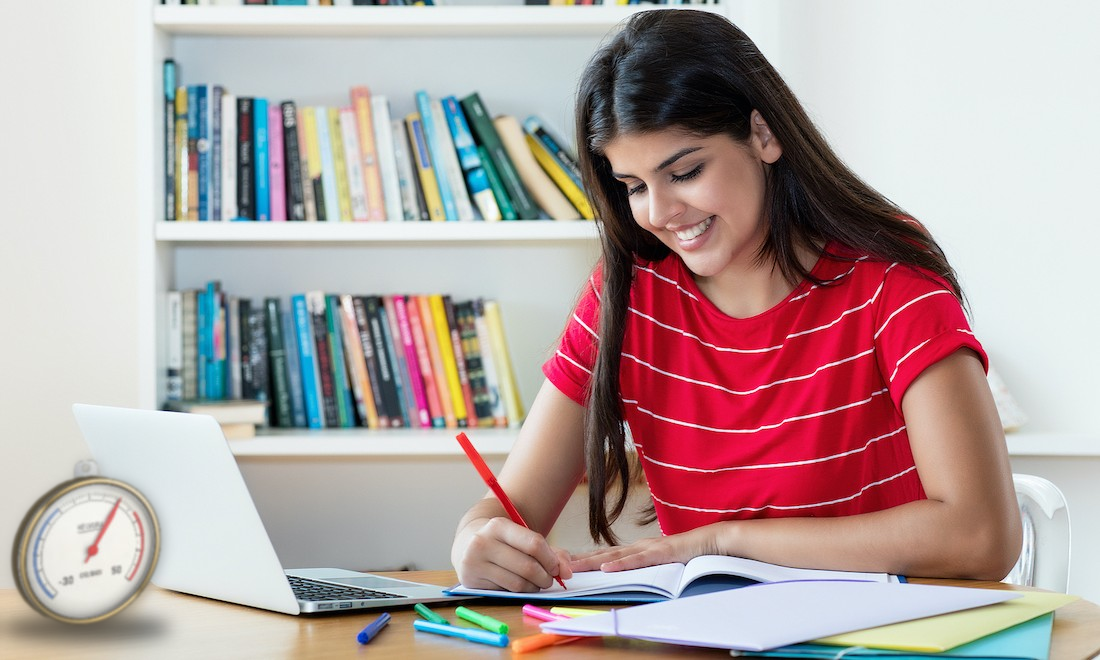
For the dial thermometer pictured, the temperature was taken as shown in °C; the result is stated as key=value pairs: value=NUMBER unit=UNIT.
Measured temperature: value=20 unit=°C
